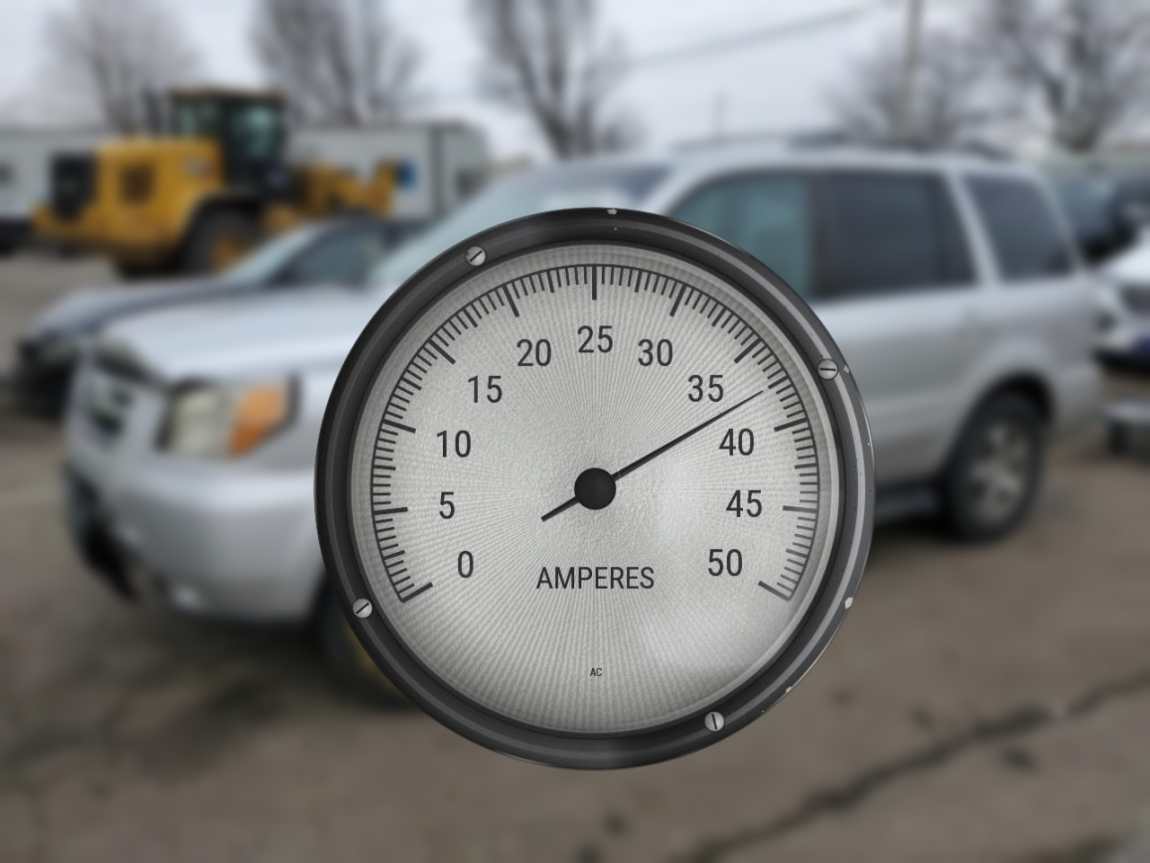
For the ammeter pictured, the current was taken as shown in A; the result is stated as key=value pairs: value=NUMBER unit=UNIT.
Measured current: value=37.5 unit=A
